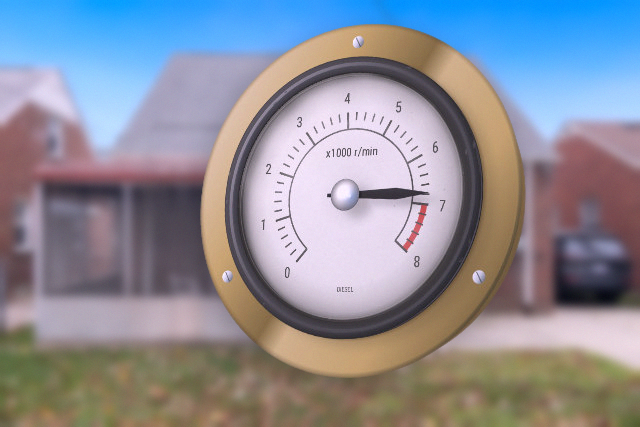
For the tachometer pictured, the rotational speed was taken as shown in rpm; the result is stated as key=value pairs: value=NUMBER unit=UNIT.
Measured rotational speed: value=6800 unit=rpm
